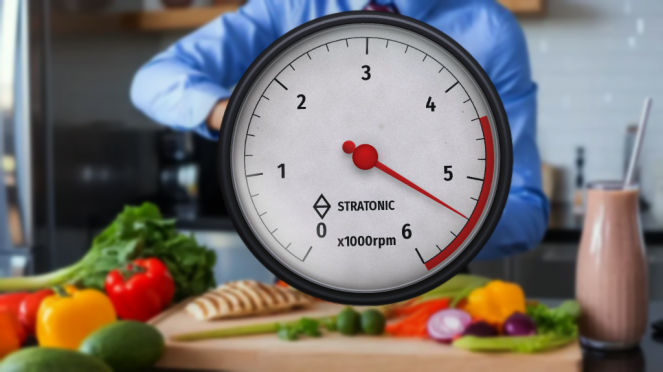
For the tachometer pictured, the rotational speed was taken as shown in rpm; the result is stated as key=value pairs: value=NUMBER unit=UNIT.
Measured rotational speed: value=5400 unit=rpm
